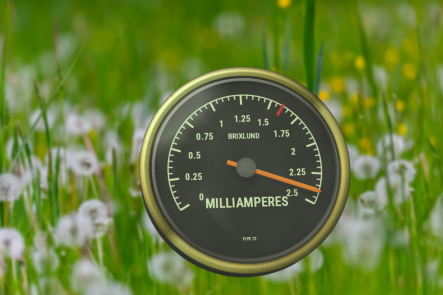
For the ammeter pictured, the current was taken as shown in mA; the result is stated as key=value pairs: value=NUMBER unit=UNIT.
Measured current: value=2.4 unit=mA
